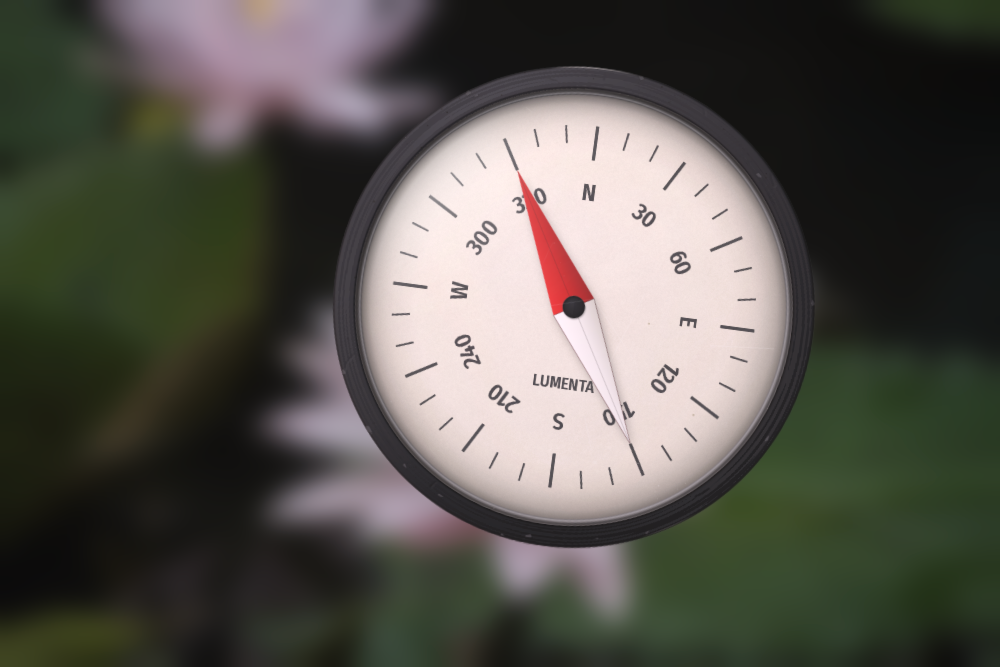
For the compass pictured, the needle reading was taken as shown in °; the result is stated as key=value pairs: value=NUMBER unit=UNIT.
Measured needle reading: value=330 unit=°
